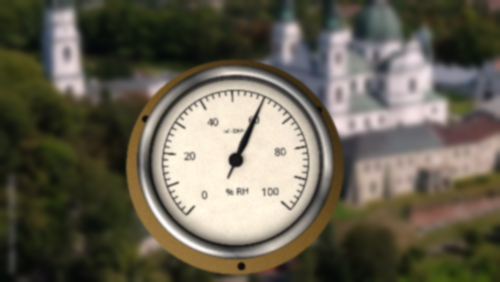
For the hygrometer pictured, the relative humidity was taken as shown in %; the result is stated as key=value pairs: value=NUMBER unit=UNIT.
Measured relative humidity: value=60 unit=%
